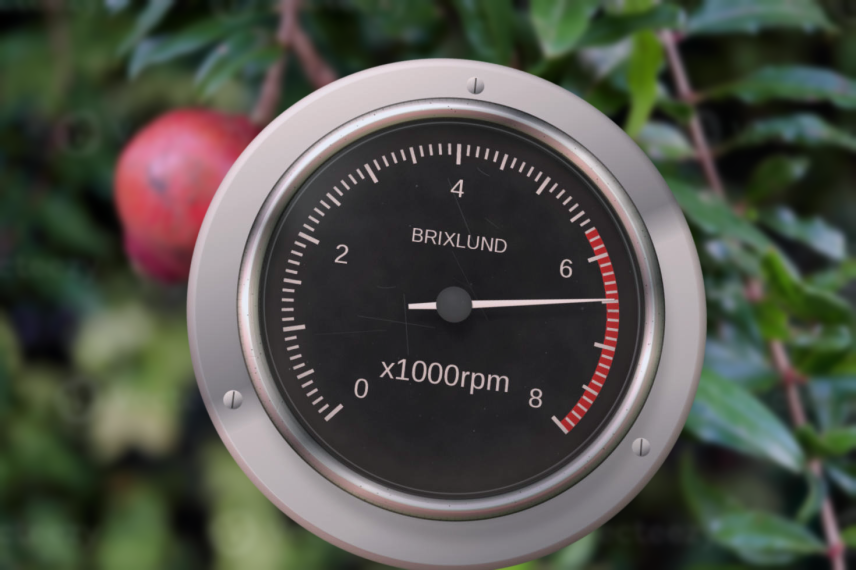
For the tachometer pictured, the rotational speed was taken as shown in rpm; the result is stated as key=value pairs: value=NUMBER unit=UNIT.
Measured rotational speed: value=6500 unit=rpm
